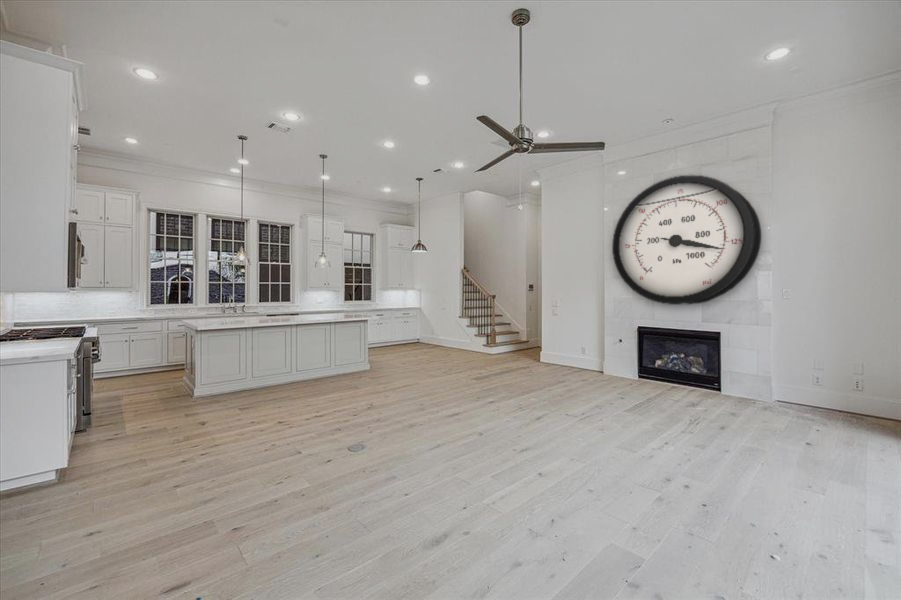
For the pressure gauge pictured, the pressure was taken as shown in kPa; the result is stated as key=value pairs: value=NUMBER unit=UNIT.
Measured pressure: value=900 unit=kPa
